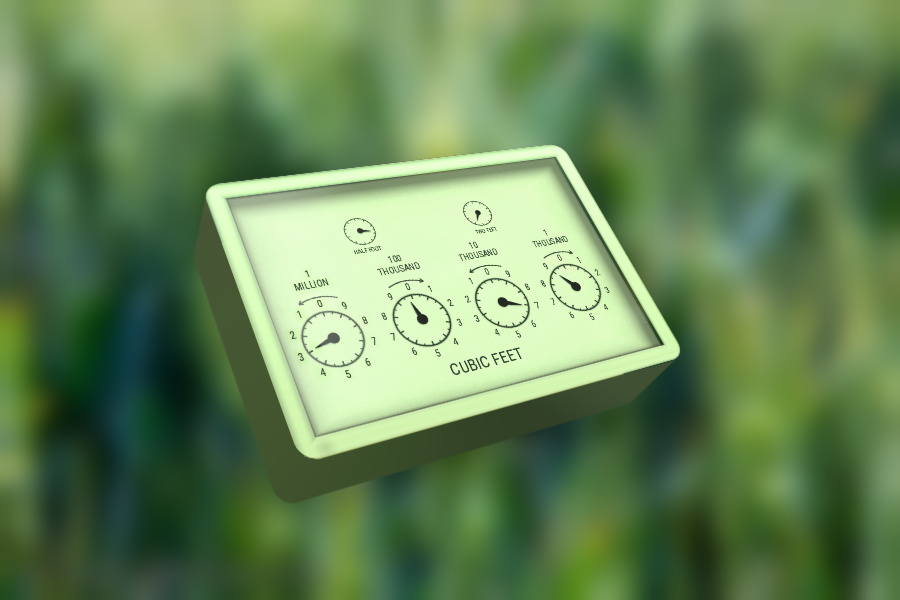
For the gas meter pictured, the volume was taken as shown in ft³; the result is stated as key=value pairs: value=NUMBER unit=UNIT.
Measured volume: value=296900 unit=ft³
